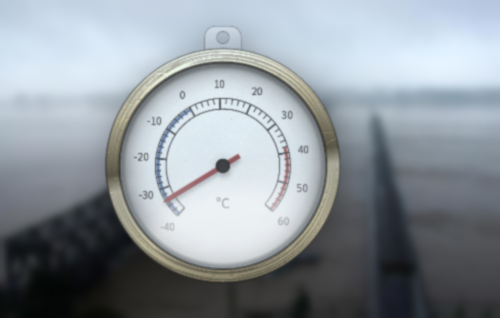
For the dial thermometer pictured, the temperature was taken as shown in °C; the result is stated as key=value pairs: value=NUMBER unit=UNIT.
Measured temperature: value=-34 unit=°C
